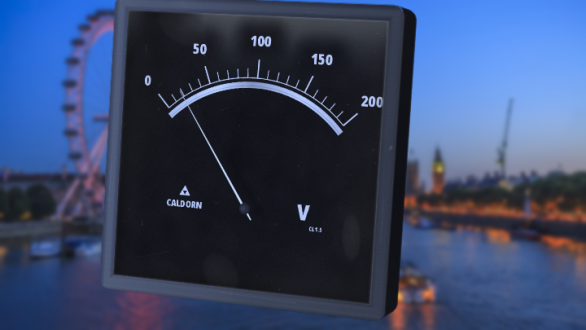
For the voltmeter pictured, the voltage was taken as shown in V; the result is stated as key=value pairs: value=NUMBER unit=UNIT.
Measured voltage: value=20 unit=V
